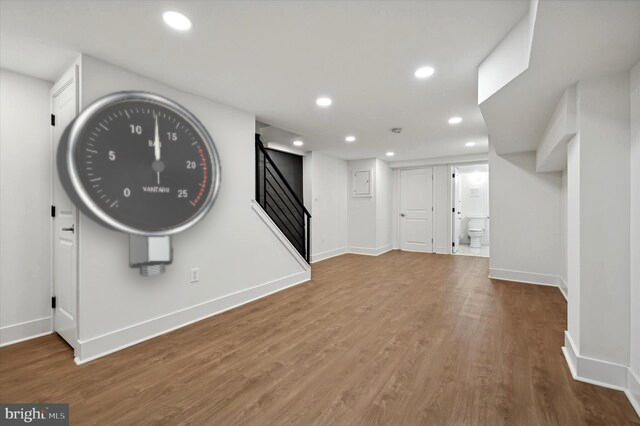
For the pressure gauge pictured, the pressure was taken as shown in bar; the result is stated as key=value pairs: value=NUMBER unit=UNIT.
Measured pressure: value=12.5 unit=bar
